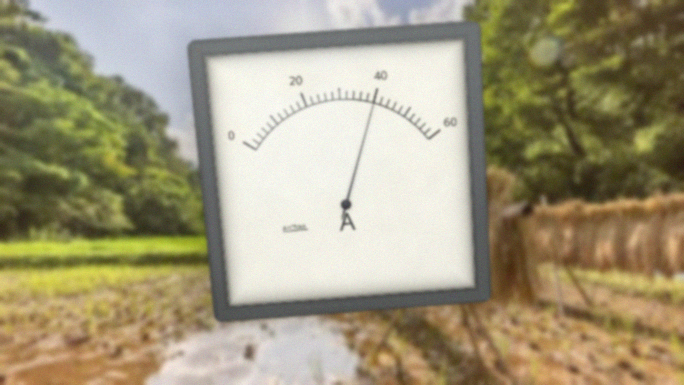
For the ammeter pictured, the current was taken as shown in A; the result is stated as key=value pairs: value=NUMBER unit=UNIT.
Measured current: value=40 unit=A
